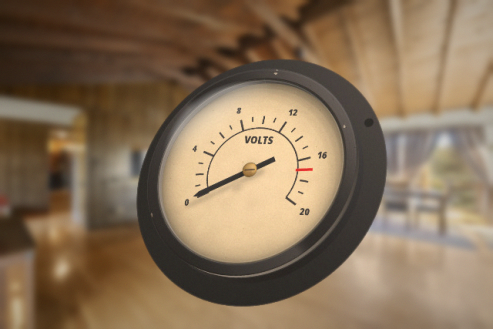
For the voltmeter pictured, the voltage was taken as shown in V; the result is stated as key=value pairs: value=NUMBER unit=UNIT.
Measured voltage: value=0 unit=V
